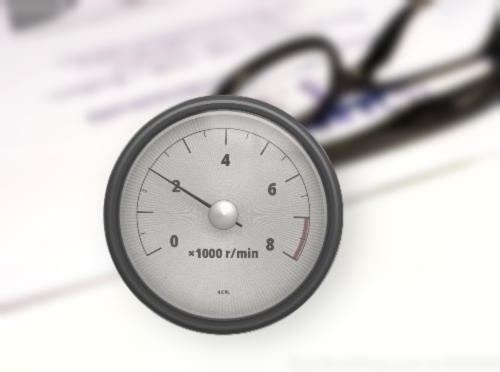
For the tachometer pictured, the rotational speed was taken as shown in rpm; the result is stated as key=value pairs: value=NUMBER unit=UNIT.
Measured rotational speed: value=2000 unit=rpm
